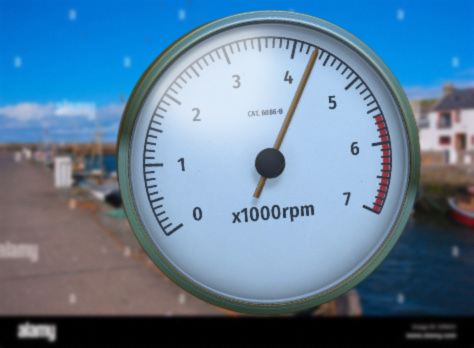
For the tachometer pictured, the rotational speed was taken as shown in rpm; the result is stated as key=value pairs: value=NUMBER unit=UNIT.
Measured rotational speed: value=4300 unit=rpm
